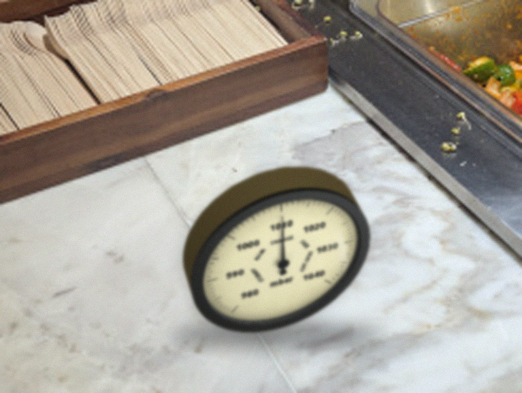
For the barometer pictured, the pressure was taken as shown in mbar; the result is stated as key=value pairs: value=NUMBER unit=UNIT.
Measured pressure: value=1010 unit=mbar
